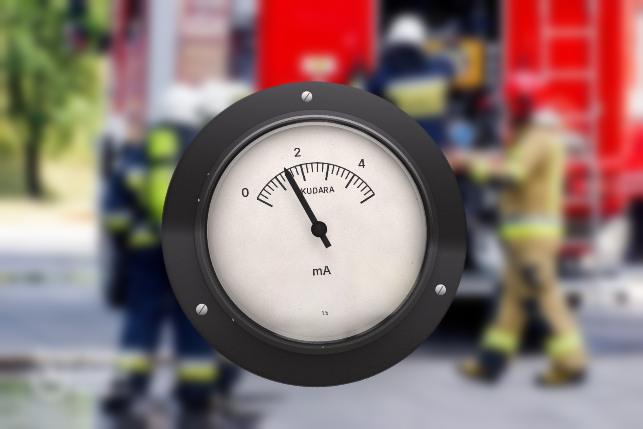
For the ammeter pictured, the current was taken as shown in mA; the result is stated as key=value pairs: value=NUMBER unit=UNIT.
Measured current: value=1.4 unit=mA
